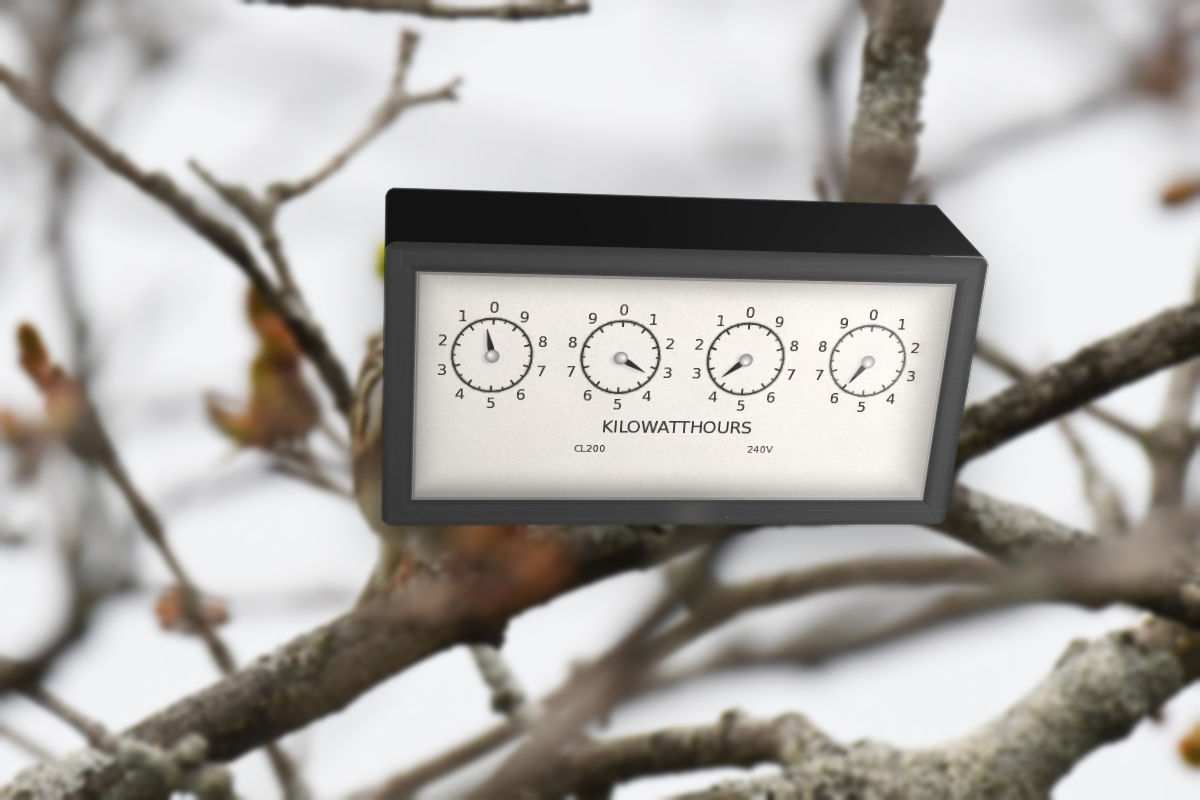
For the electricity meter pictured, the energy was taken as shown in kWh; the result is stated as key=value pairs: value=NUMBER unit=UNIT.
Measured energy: value=336 unit=kWh
